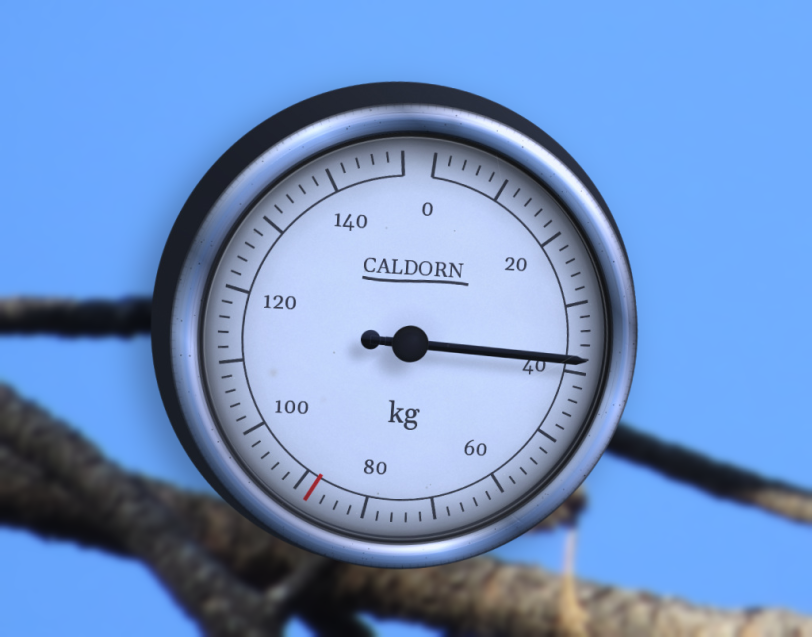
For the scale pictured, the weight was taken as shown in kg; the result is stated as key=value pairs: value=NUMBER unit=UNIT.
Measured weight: value=38 unit=kg
